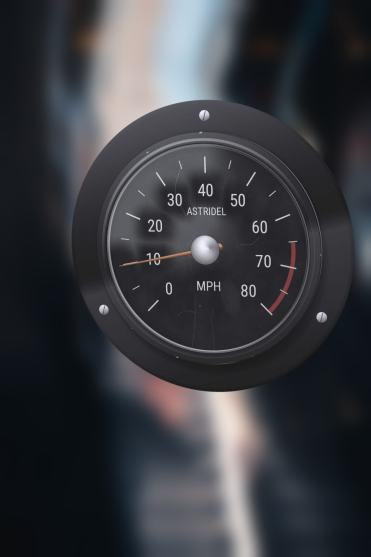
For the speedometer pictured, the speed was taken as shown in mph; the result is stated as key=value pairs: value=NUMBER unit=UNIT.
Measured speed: value=10 unit=mph
